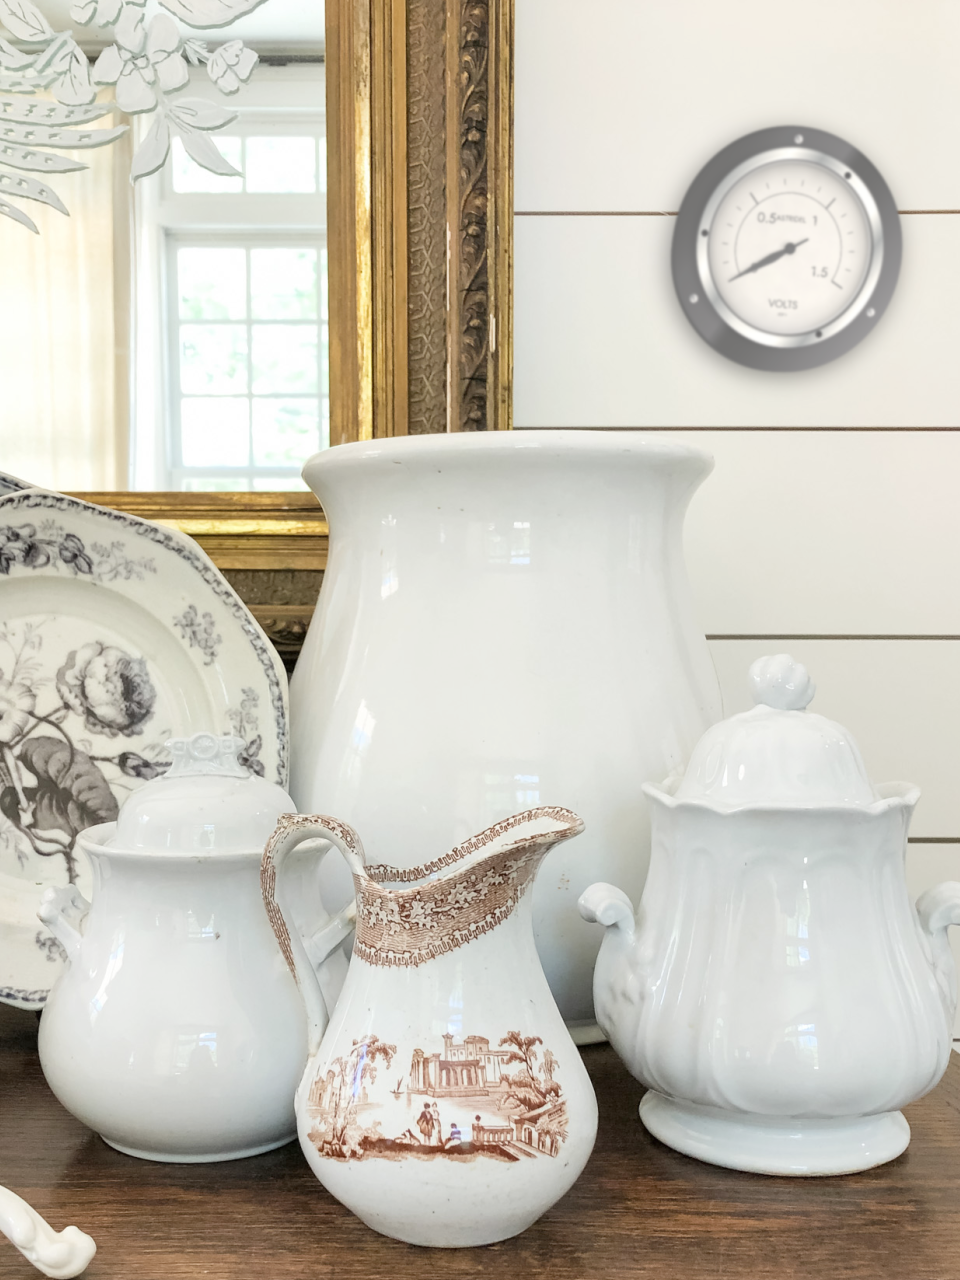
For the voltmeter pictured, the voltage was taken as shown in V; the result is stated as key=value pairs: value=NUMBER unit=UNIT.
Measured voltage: value=0 unit=V
